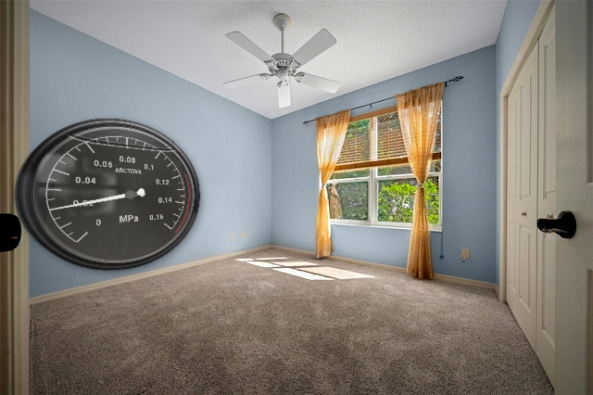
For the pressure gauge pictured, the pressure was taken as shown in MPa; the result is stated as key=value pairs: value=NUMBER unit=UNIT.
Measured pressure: value=0.02 unit=MPa
